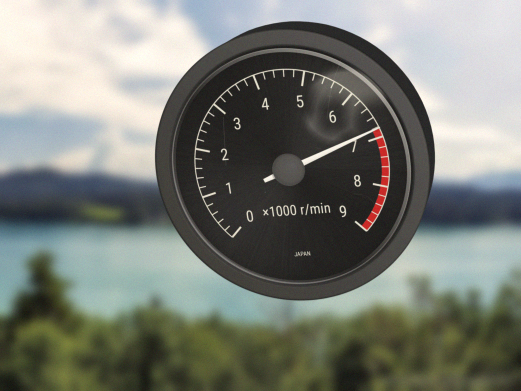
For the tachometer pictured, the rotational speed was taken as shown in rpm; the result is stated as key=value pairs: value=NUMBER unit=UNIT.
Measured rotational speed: value=6800 unit=rpm
